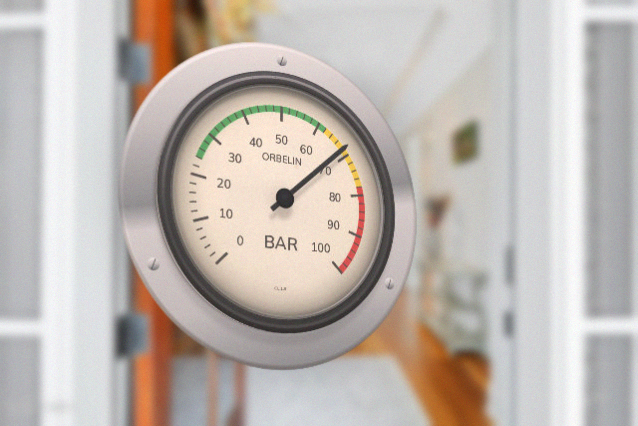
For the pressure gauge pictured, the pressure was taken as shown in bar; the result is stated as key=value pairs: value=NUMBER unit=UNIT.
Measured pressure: value=68 unit=bar
